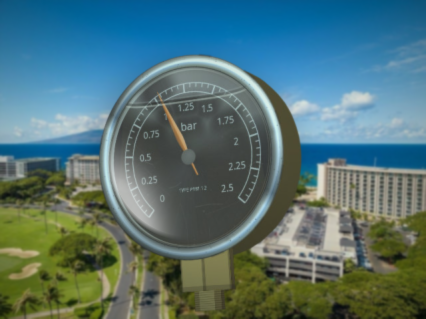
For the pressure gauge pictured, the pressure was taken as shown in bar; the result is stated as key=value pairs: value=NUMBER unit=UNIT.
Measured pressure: value=1.05 unit=bar
